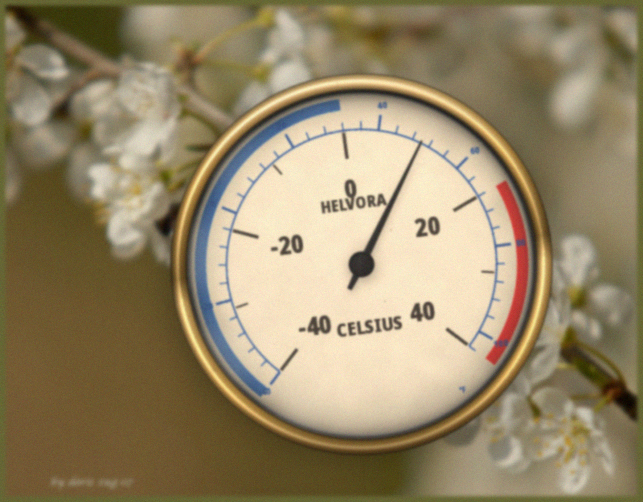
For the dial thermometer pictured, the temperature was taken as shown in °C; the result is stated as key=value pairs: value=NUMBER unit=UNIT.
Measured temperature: value=10 unit=°C
